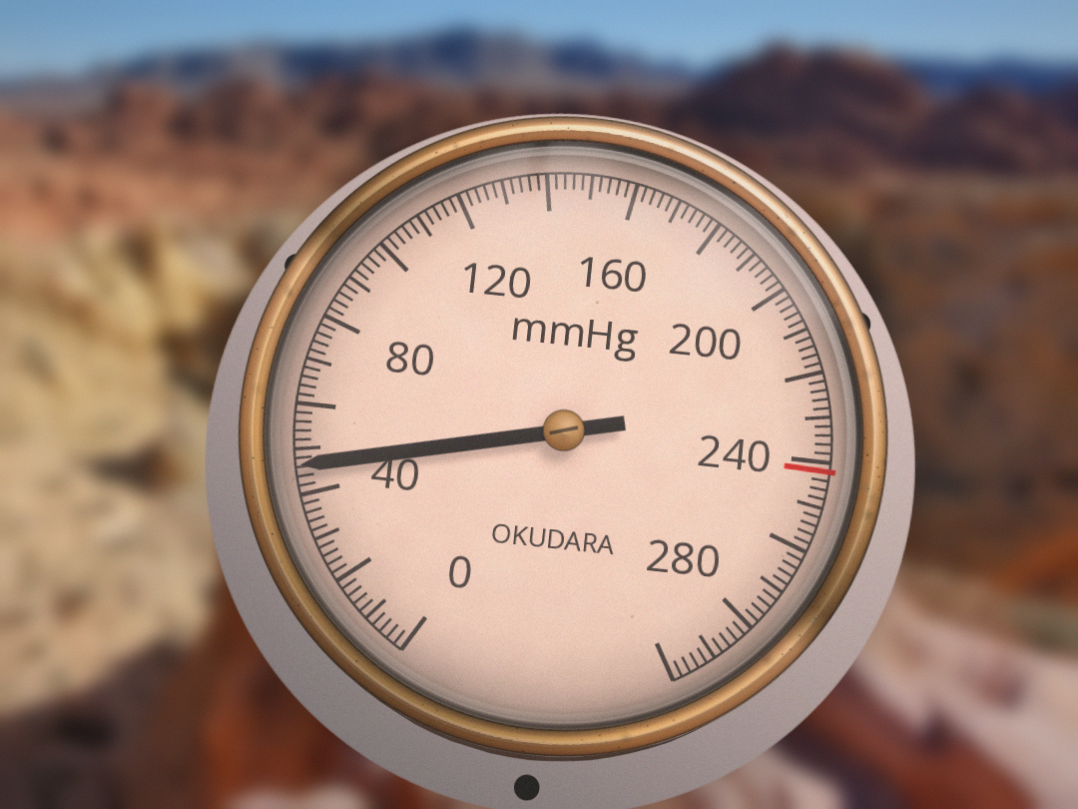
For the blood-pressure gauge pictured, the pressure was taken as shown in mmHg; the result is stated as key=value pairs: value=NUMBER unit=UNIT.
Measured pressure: value=46 unit=mmHg
